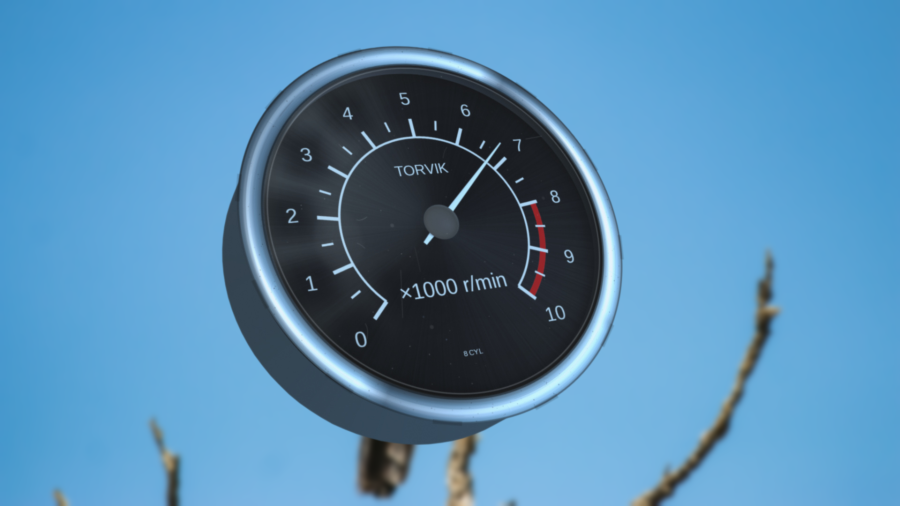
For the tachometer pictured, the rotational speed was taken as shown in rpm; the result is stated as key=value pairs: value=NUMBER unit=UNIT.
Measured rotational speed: value=6750 unit=rpm
